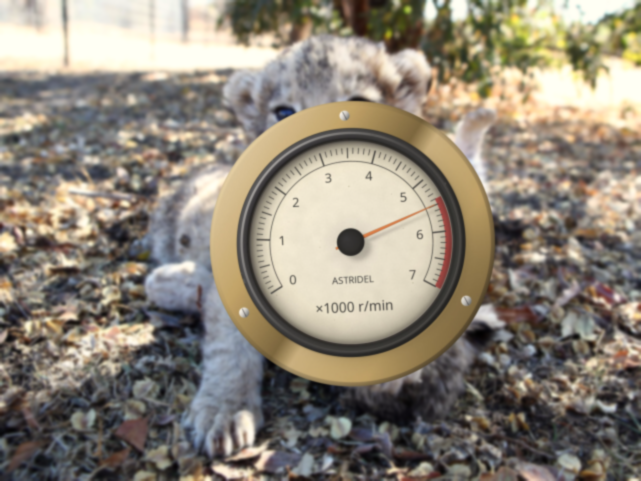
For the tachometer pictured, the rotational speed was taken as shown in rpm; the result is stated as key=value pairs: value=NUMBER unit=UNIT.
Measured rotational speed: value=5500 unit=rpm
